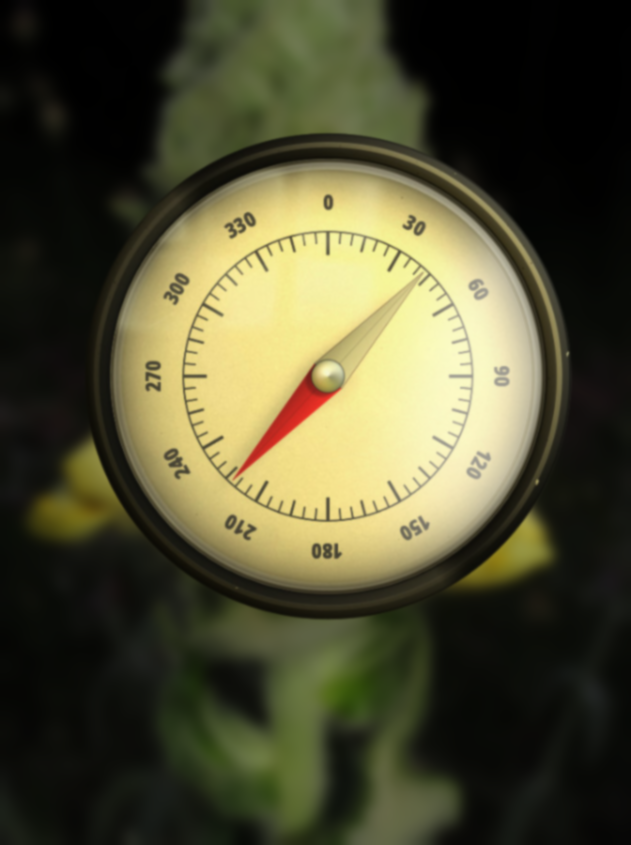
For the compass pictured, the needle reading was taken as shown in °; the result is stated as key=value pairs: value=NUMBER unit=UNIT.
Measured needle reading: value=222.5 unit=°
